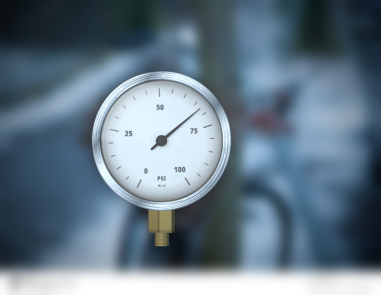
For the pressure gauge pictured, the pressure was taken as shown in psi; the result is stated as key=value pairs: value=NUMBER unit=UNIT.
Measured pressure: value=67.5 unit=psi
